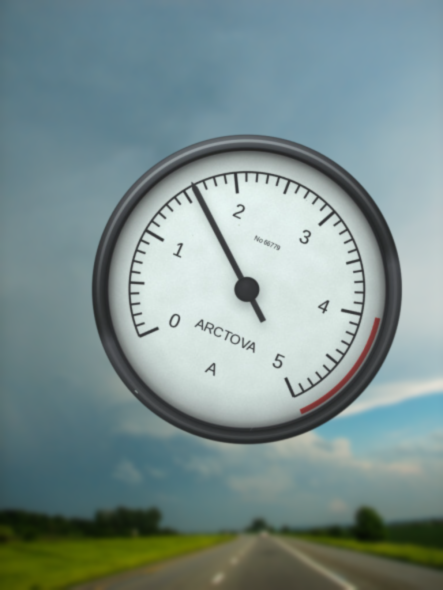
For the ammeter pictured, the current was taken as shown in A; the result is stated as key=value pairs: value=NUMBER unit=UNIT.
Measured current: value=1.6 unit=A
